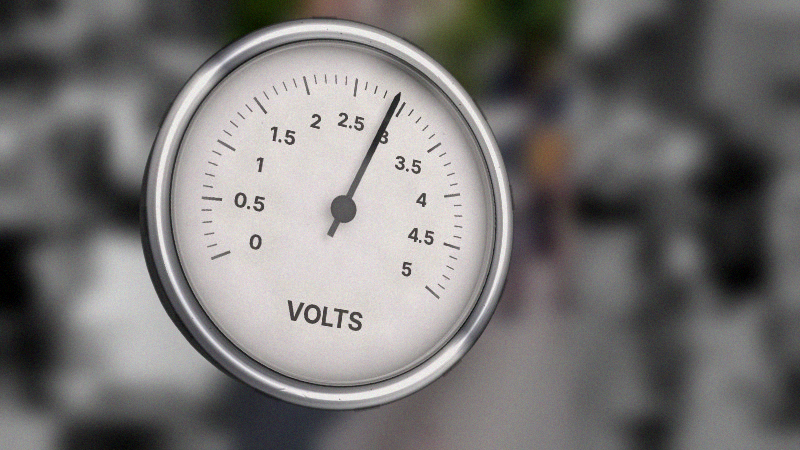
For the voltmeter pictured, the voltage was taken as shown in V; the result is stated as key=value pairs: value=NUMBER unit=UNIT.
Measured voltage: value=2.9 unit=V
